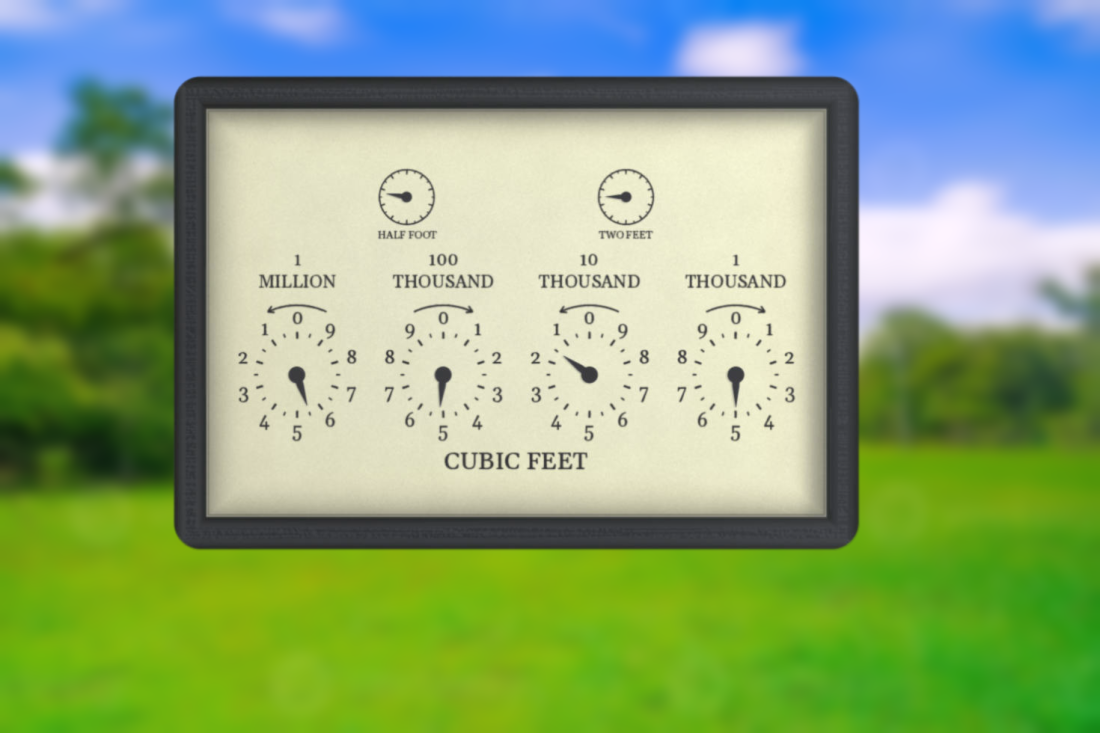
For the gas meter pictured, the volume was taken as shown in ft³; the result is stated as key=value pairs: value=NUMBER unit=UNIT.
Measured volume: value=551500 unit=ft³
